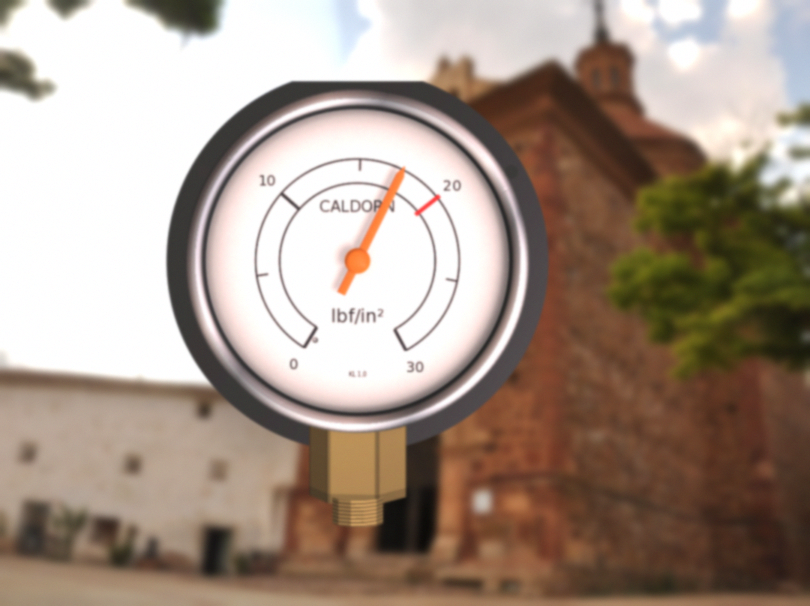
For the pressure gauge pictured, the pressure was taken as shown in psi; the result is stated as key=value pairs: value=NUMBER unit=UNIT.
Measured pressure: value=17.5 unit=psi
